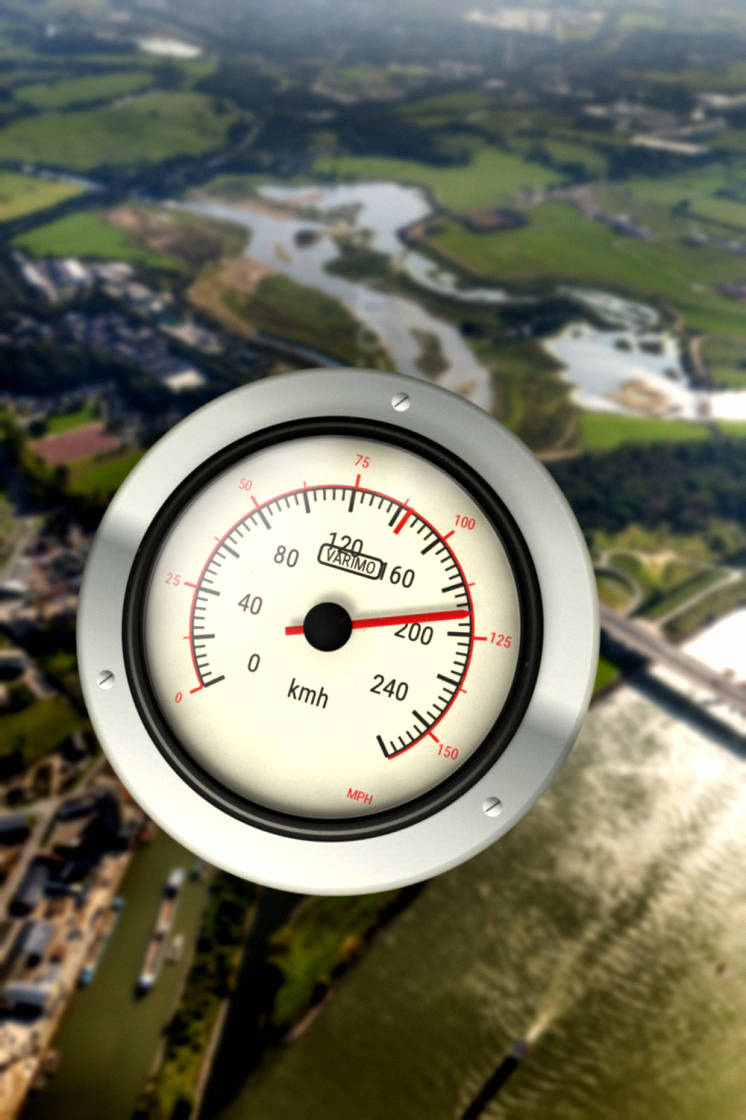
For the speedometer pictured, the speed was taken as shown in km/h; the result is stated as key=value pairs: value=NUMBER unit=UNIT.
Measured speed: value=192 unit=km/h
